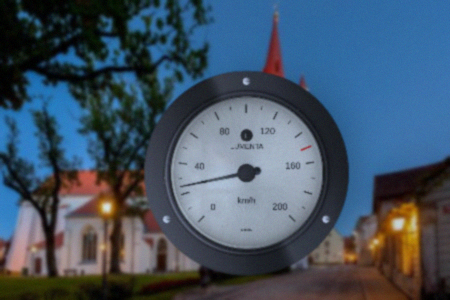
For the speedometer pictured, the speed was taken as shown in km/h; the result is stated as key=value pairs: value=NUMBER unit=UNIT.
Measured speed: value=25 unit=km/h
